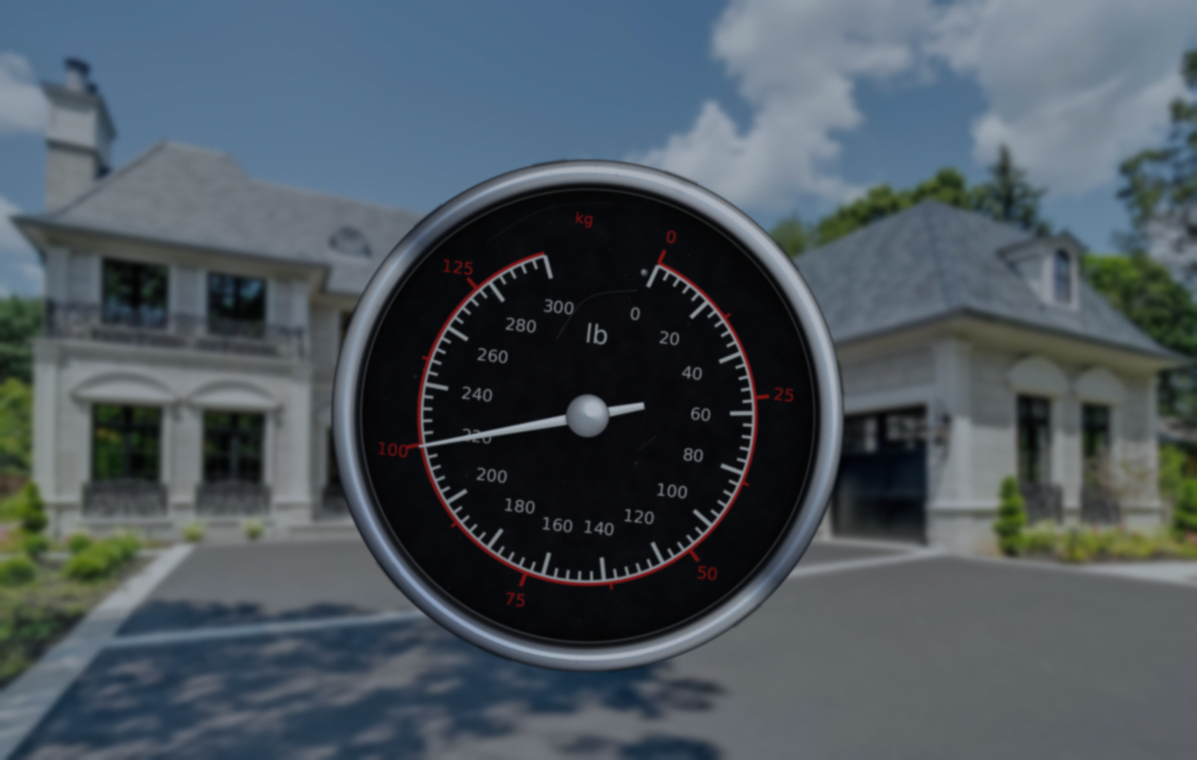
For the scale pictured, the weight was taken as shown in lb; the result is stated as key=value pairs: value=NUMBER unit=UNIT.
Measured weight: value=220 unit=lb
